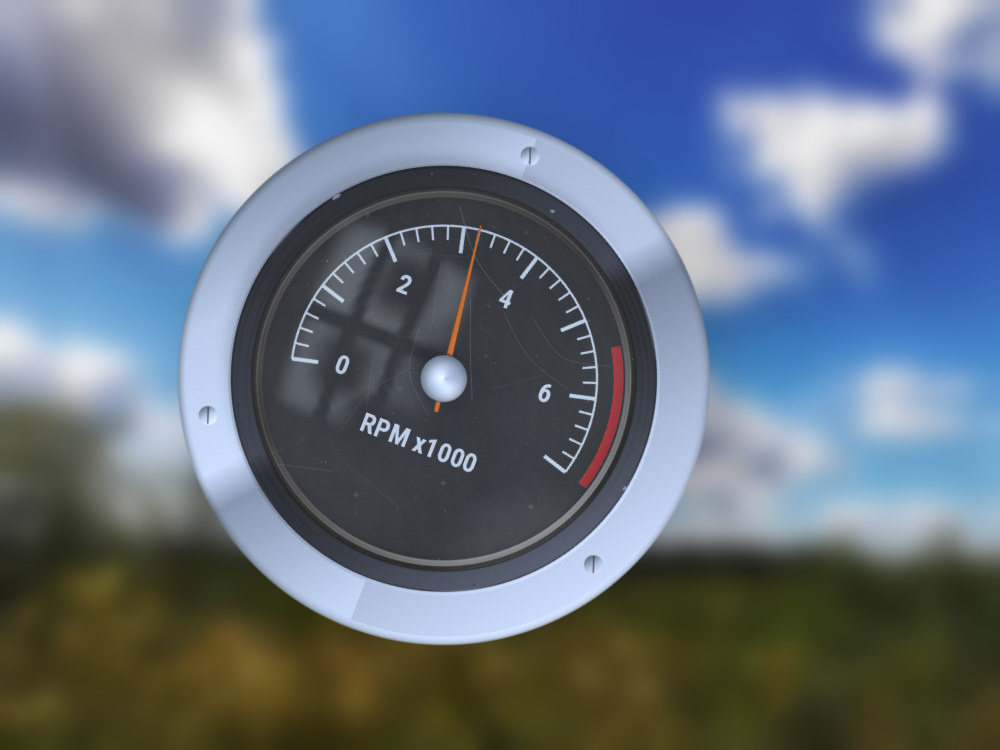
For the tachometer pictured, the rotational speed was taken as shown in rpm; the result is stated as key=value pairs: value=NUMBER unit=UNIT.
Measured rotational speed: value=3200 unit=rpm
